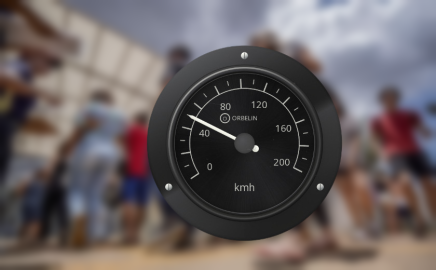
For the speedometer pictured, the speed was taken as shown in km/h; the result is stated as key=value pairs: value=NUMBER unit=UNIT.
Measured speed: value=50 unit=km/h
